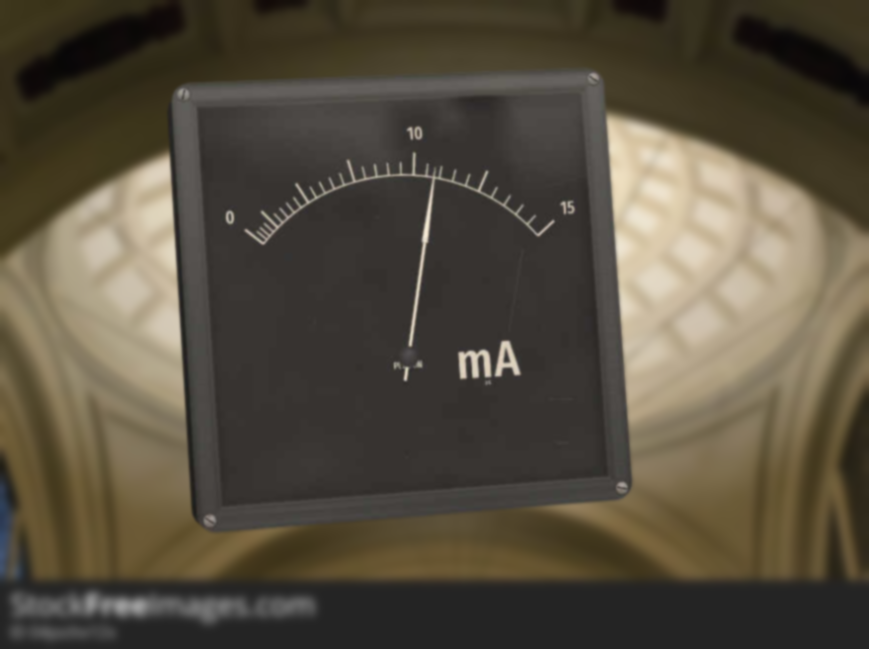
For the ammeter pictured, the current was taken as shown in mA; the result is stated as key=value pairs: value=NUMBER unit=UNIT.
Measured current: value=10.75 unit=mA
